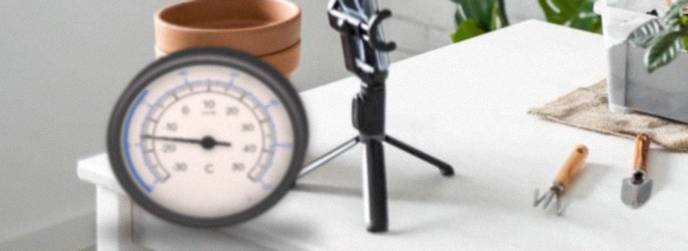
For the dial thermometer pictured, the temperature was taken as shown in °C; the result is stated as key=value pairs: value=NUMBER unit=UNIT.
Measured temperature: value=-15 unit=°C
